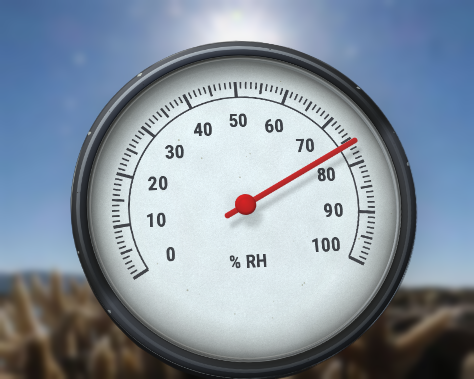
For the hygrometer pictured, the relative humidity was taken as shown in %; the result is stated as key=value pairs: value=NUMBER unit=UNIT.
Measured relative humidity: value=76 unit=%
